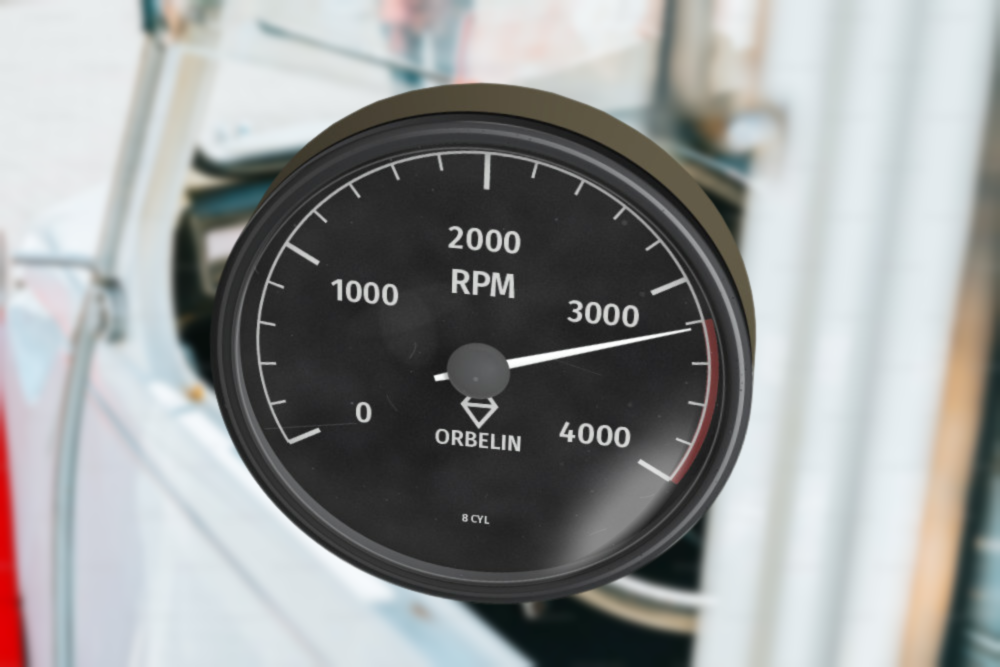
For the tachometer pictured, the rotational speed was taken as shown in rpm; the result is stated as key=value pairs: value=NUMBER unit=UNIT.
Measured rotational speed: value=3200 unit=rpm
